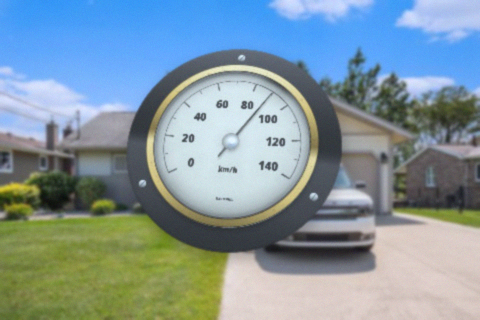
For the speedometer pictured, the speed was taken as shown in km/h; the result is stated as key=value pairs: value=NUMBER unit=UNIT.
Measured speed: value=90 unit=km/h
